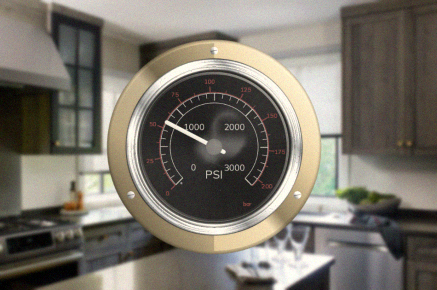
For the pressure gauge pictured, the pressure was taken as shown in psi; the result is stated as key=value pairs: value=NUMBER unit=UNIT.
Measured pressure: value=800 unit=psi
